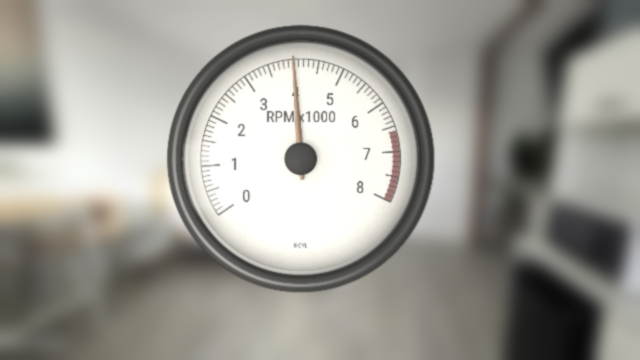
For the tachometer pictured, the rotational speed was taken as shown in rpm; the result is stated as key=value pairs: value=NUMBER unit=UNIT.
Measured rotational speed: value=4000 unit=rpm
